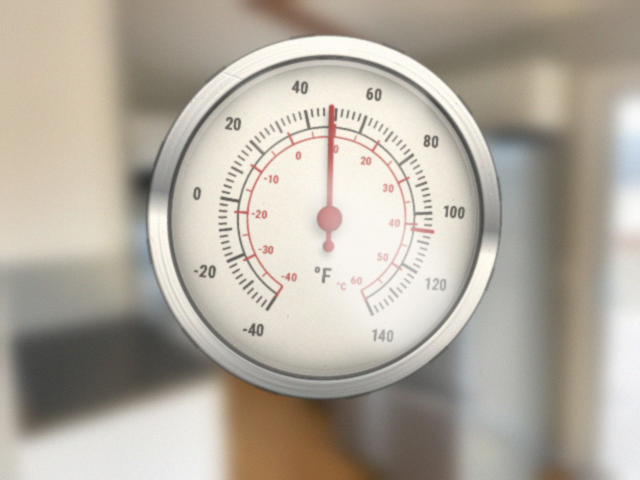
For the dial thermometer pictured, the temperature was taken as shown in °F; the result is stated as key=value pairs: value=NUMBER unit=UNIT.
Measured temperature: value=48 unit=°F
